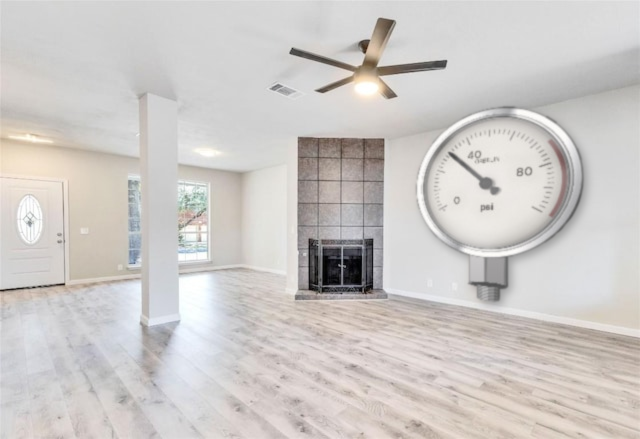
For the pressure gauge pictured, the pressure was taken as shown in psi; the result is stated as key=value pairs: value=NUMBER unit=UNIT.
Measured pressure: value=30 unit=psi
